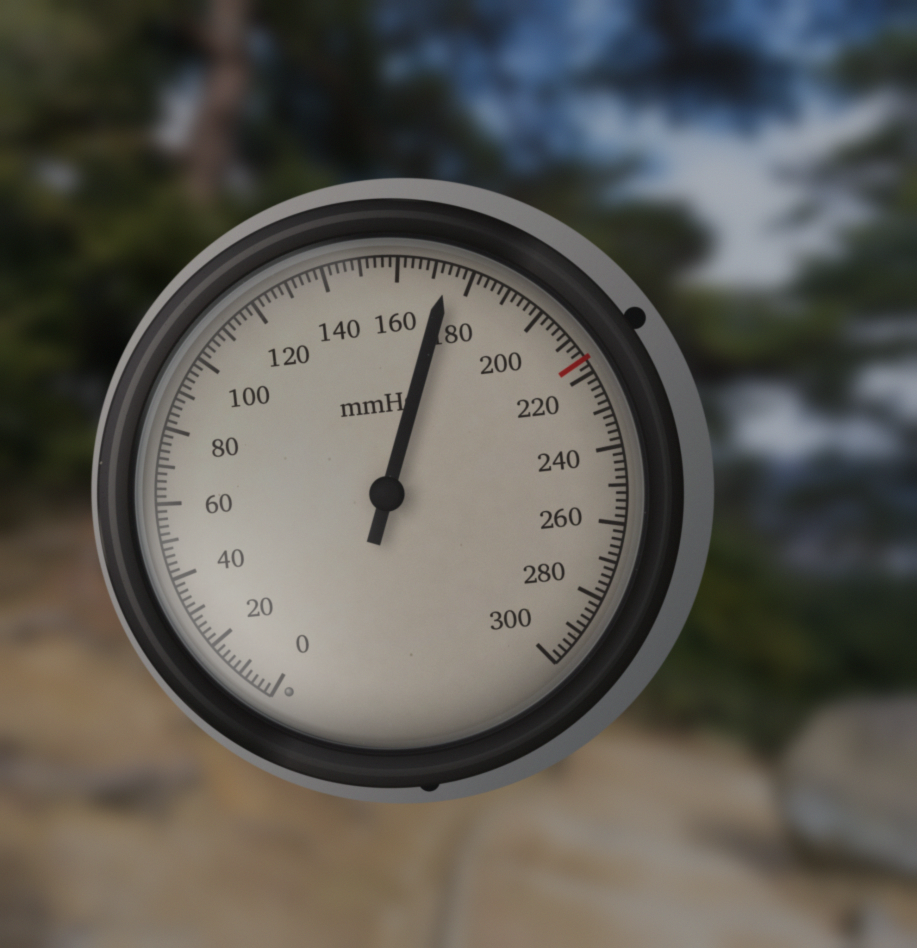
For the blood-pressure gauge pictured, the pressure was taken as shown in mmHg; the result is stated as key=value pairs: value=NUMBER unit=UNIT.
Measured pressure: value=174 unit=mmHg
